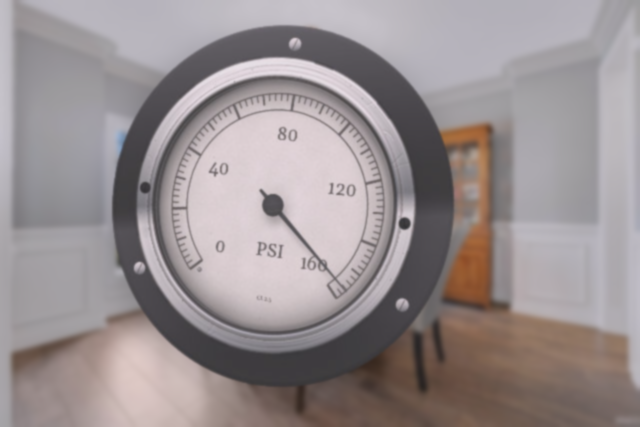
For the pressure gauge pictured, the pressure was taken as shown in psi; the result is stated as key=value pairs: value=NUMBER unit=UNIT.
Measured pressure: value=156 unit=psi
